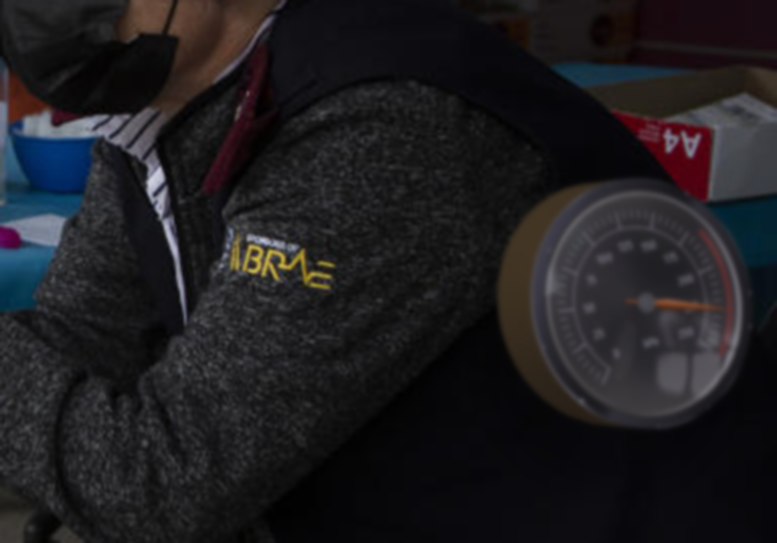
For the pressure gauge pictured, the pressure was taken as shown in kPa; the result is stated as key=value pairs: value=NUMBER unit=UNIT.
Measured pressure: value=225 unit=kPa
